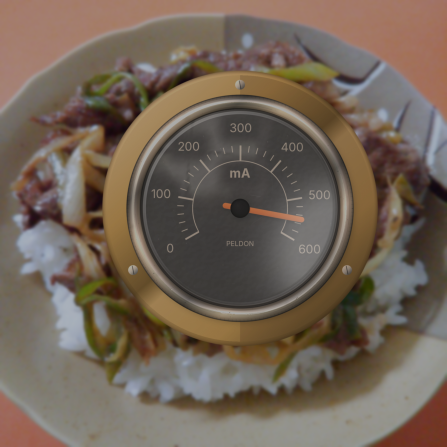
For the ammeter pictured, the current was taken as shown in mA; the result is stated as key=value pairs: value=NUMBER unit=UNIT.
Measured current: value=550 unit=mA
